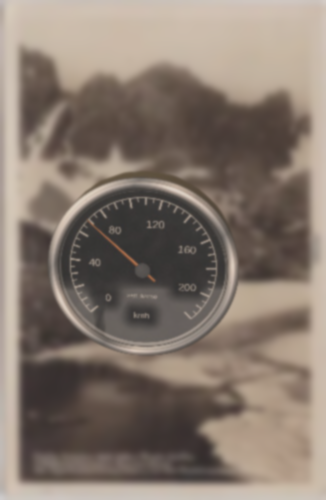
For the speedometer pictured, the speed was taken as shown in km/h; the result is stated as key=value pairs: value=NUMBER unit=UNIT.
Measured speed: value=70 unit=km/h
